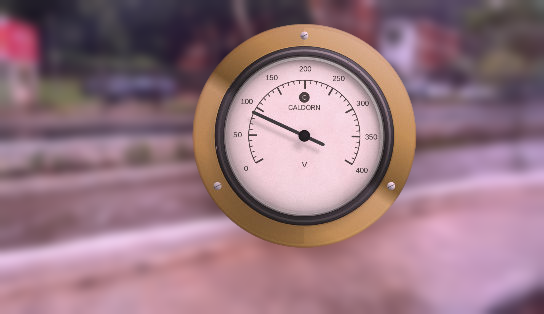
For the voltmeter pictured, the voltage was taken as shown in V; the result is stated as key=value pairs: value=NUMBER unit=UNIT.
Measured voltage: value=90 unit=V
